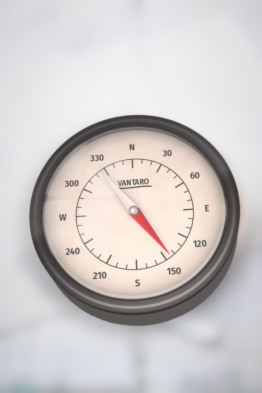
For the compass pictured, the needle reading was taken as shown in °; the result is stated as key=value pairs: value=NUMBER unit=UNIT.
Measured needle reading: value=145 unit=°
